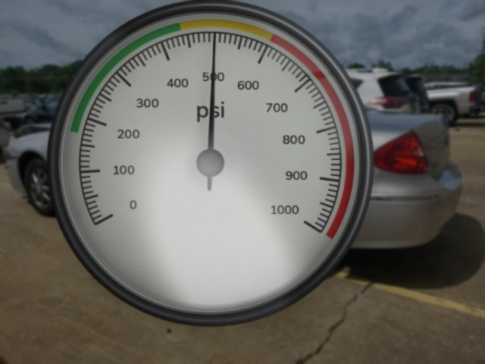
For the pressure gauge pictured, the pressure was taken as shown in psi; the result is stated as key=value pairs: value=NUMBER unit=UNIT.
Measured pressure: value=500 unit=psi
